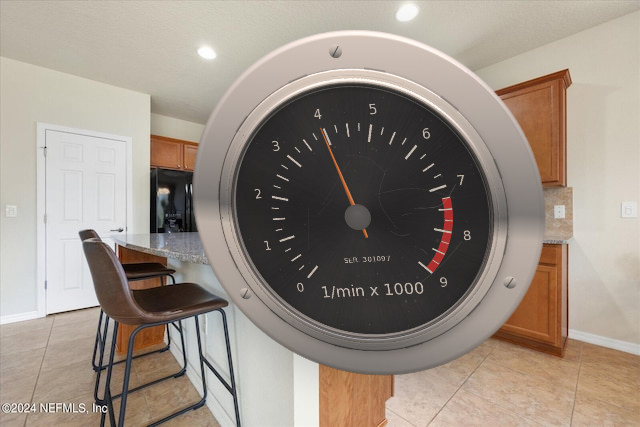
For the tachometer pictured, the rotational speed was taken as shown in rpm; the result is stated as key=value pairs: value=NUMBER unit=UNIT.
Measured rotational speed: value=4000 unit=rpm
